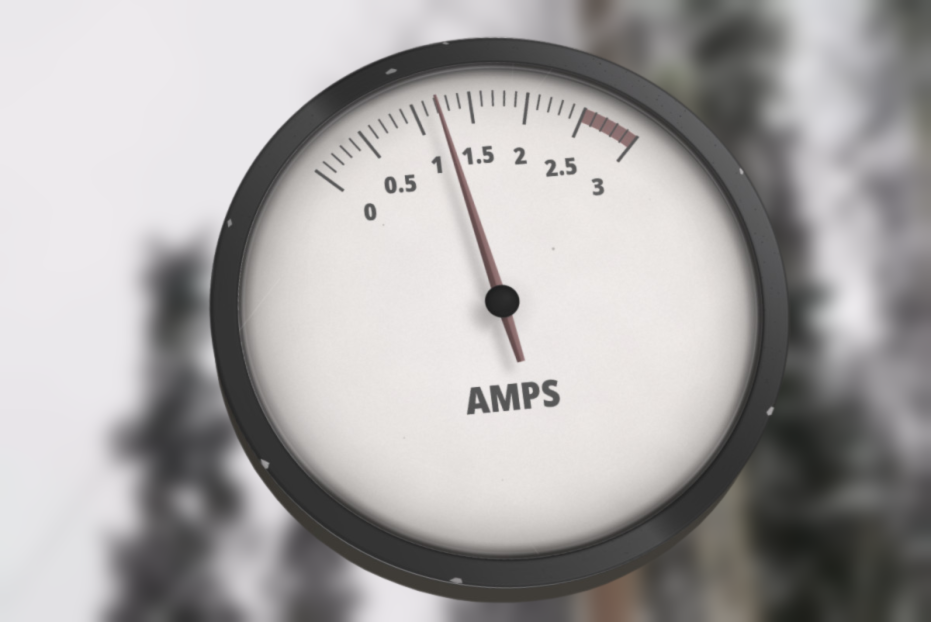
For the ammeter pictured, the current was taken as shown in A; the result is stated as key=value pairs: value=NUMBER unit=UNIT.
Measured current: value=1.2 unit=A
